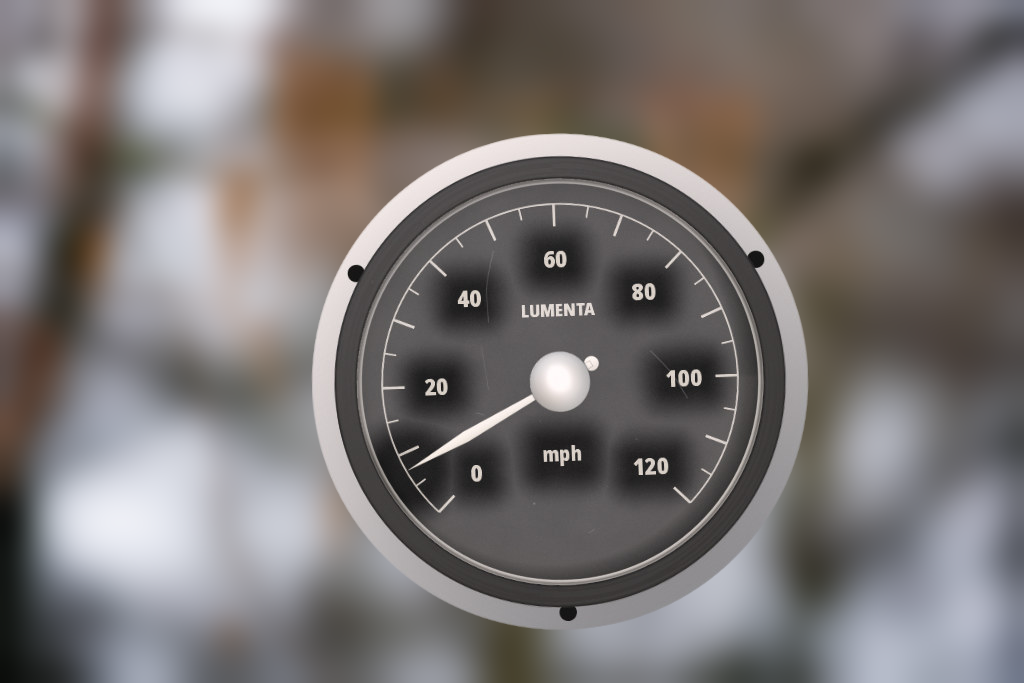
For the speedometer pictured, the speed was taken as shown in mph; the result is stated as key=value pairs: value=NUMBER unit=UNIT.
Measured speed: value=7.5 unit=mph
